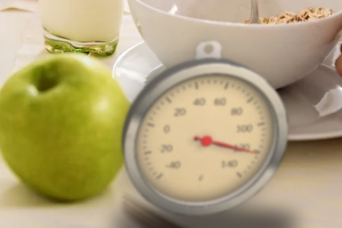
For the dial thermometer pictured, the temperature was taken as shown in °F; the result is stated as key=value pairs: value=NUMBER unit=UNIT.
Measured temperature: value=120 unit=°F
